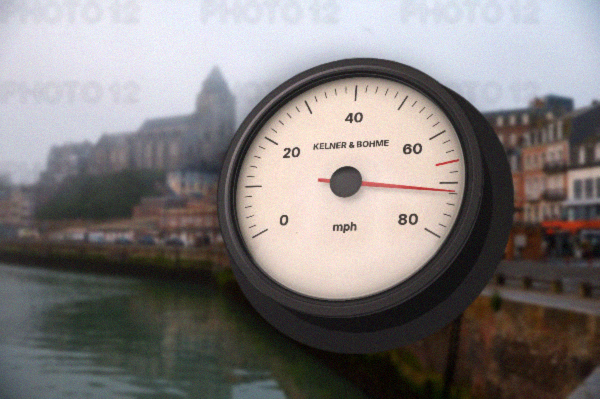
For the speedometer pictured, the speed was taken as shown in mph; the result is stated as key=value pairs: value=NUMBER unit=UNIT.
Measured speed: value=72 unit=mph
